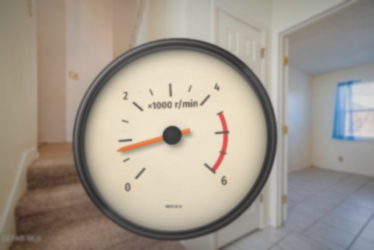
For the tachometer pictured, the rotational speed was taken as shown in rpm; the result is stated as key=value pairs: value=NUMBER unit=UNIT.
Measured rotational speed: value=750 unit=rpm
